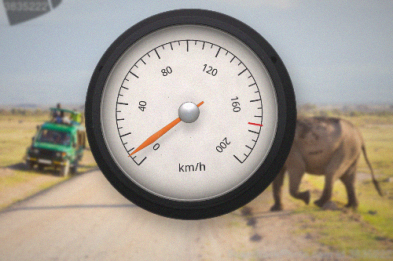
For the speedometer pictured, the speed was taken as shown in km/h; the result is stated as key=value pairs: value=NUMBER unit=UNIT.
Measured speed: value=7.5 unit=km/h
